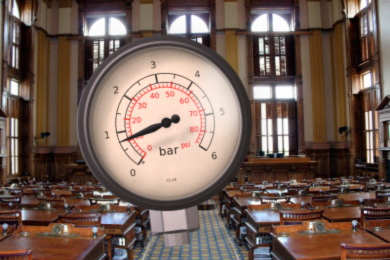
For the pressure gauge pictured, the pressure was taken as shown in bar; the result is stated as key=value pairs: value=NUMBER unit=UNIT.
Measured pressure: value=0.75 unit=bar
